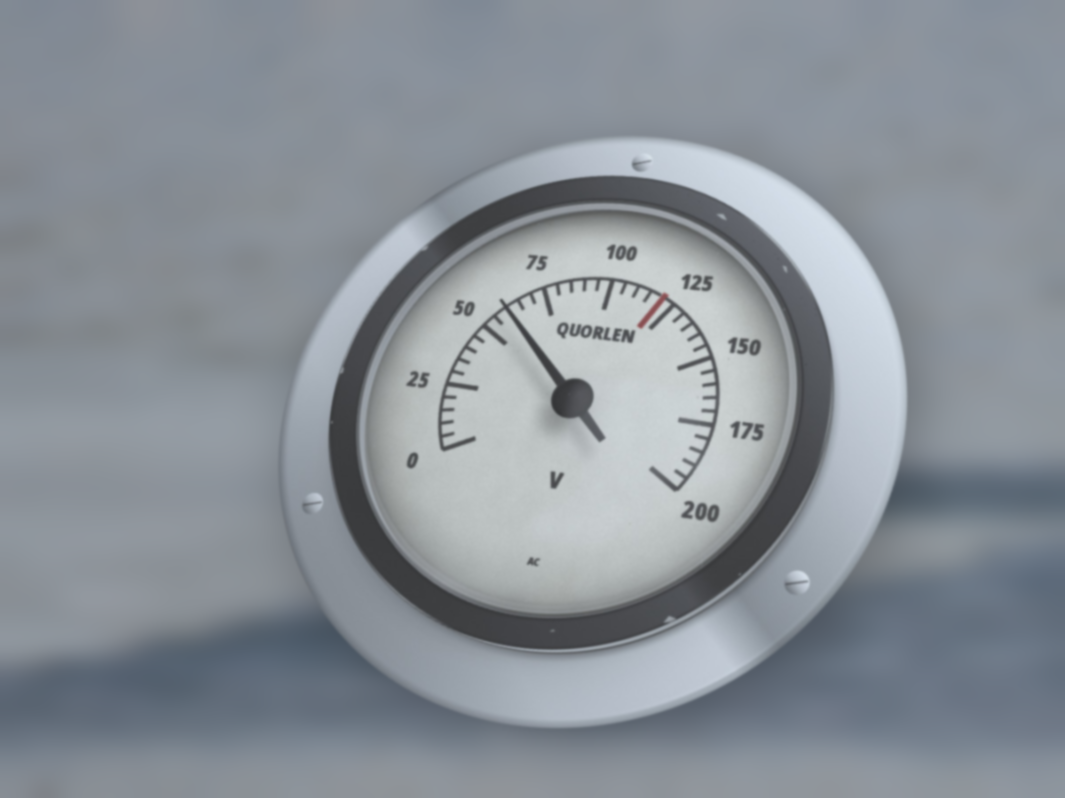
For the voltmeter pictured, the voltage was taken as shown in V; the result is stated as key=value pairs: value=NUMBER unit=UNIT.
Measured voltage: value=60 unit=V
